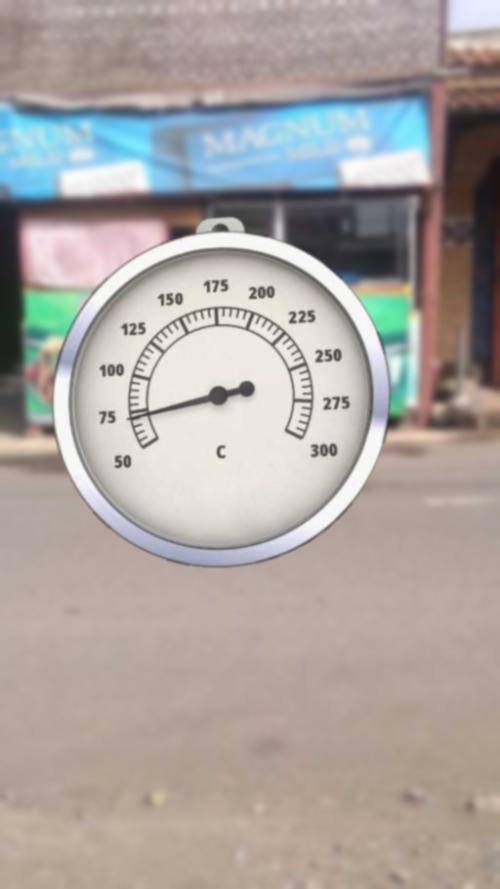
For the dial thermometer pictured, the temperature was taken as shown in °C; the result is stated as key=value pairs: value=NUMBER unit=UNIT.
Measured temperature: value=70 unit=°C
